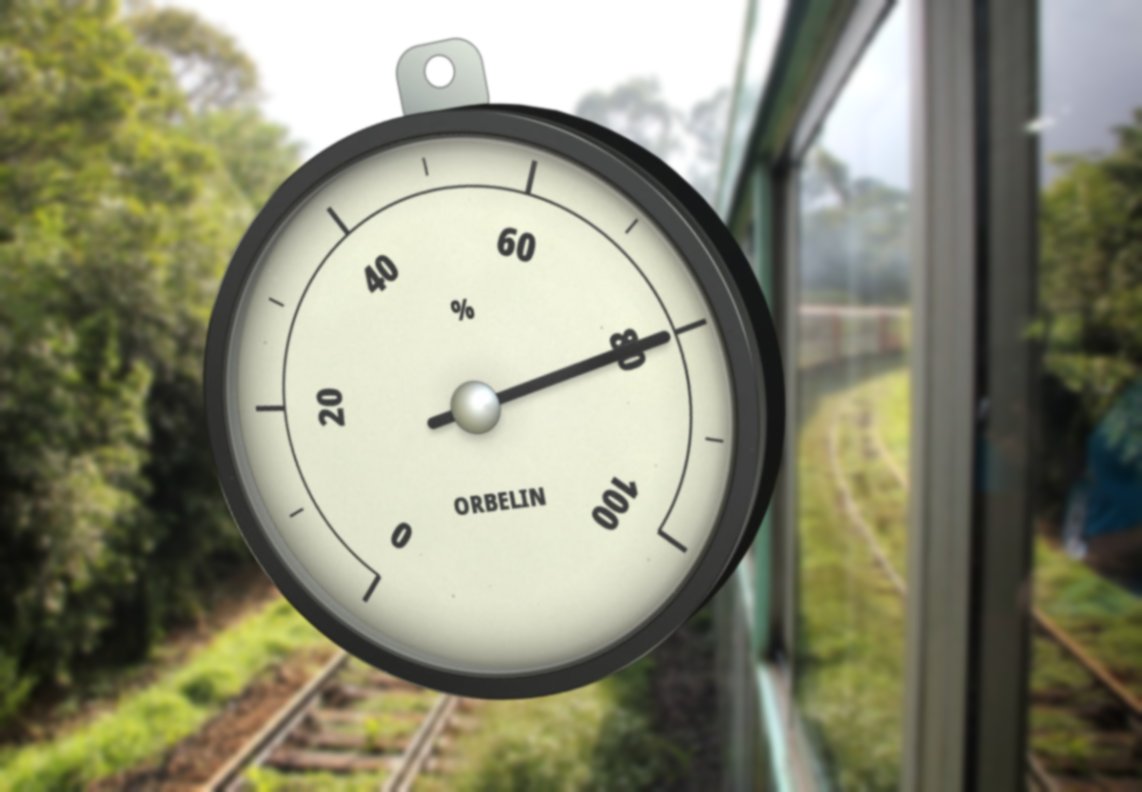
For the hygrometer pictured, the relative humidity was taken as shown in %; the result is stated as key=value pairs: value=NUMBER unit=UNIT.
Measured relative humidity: value=80 unit=%
